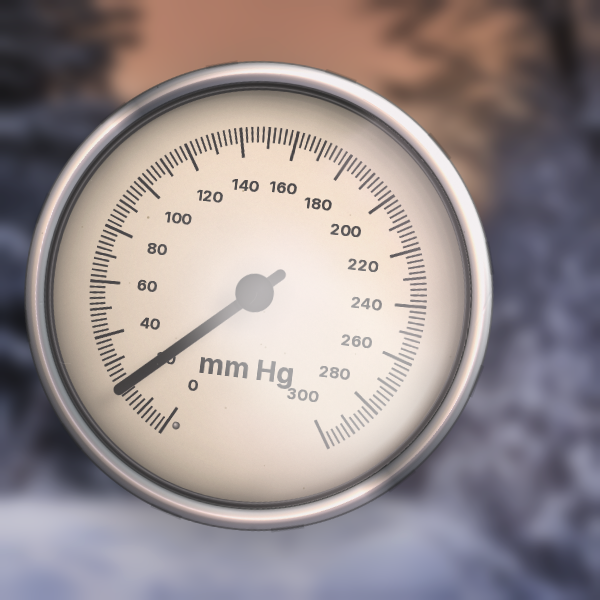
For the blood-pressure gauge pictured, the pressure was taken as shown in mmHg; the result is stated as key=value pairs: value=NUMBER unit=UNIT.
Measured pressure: value=20 unit=mmHg
